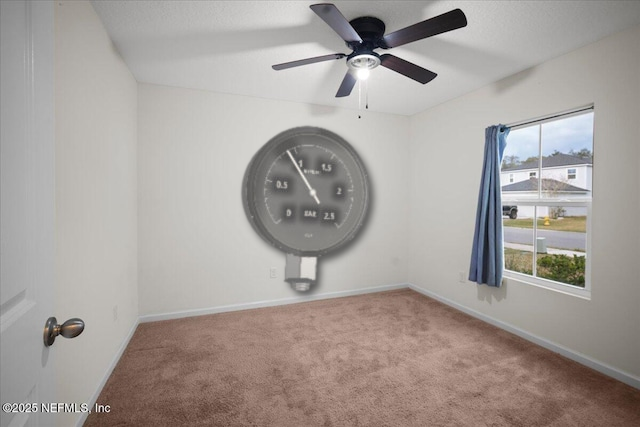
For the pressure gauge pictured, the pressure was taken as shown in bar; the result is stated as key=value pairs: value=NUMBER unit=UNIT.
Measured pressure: value=0.9 unit=bar
